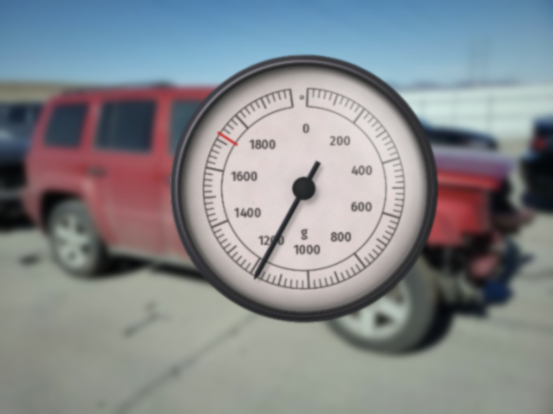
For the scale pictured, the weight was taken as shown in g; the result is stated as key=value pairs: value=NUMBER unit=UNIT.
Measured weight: value=1180 unit=g
